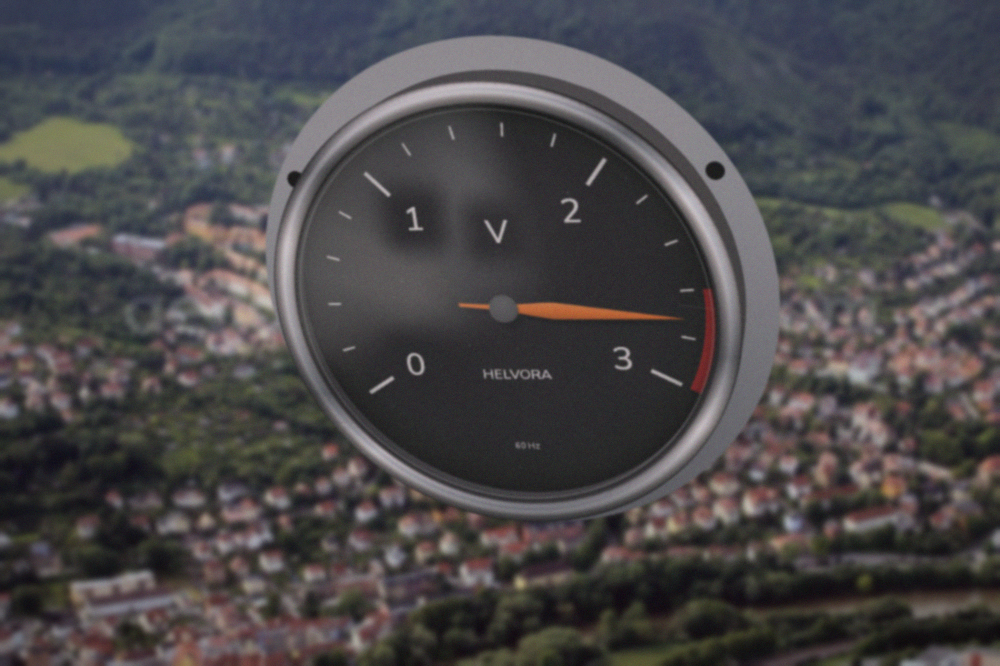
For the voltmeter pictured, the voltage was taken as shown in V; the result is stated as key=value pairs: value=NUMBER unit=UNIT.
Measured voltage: value=2.7 unit=V
